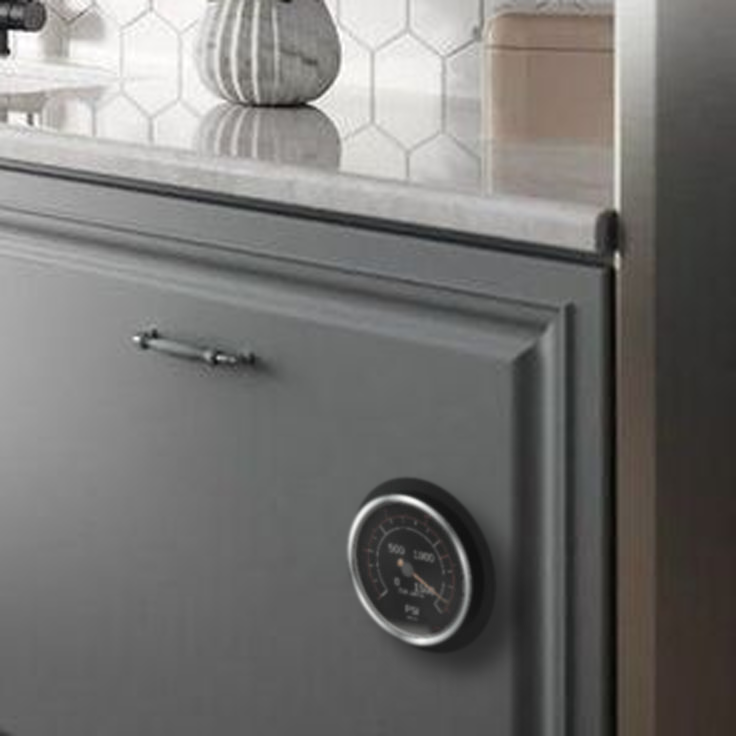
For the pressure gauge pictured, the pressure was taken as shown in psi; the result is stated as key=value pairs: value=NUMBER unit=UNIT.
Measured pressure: value=1400 unit=psi
